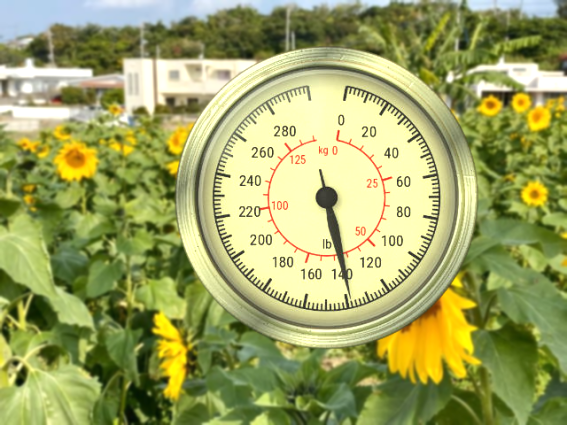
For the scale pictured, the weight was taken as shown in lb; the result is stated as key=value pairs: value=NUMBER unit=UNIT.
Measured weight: value=138 unit=lb
